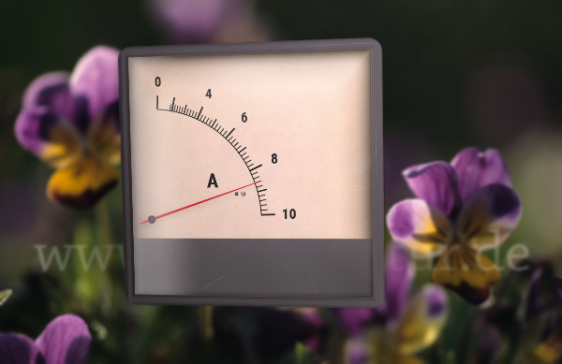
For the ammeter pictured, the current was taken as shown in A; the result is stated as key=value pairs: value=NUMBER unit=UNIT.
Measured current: value=8.6 unit=A
